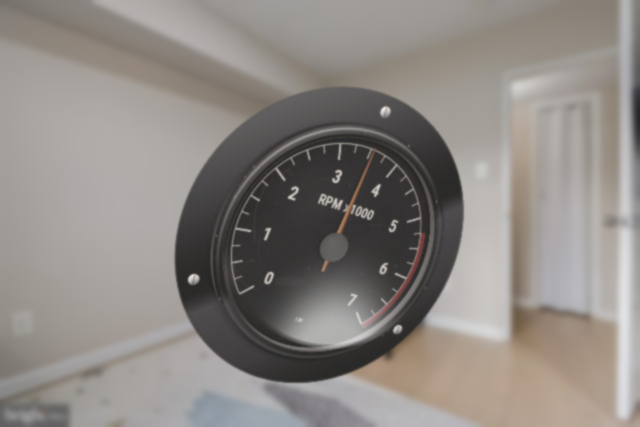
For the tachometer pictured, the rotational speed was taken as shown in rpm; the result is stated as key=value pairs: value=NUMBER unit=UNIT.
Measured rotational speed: value=3500 unit=rpm
